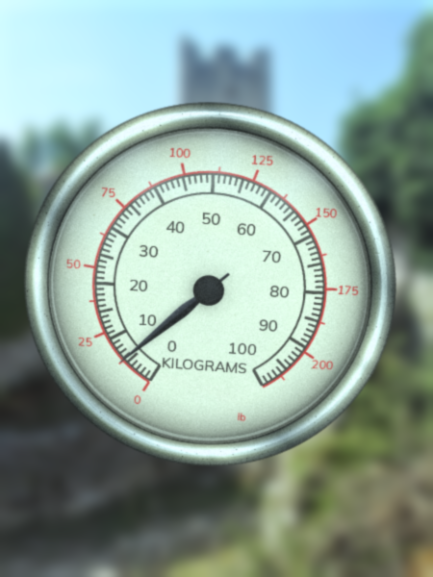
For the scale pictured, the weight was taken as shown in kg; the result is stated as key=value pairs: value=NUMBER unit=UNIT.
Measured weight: value=6 unit=kg
